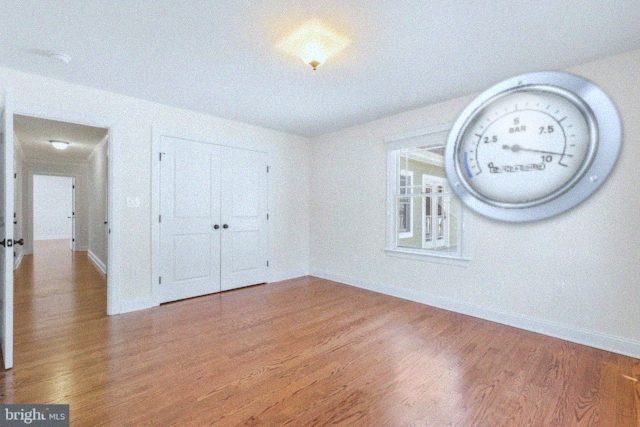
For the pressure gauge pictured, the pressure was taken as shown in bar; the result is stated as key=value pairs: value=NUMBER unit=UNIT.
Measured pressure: value=9.5 unit=bar
